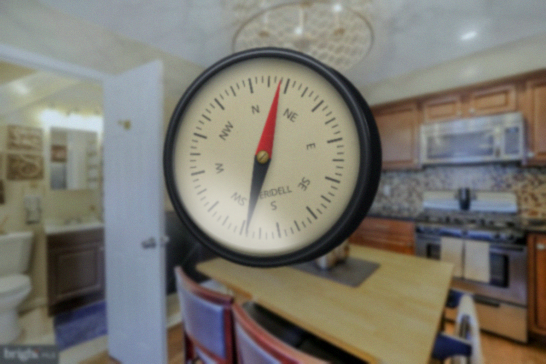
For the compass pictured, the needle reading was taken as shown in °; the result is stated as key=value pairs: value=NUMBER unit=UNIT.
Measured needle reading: value=25 unit=°
